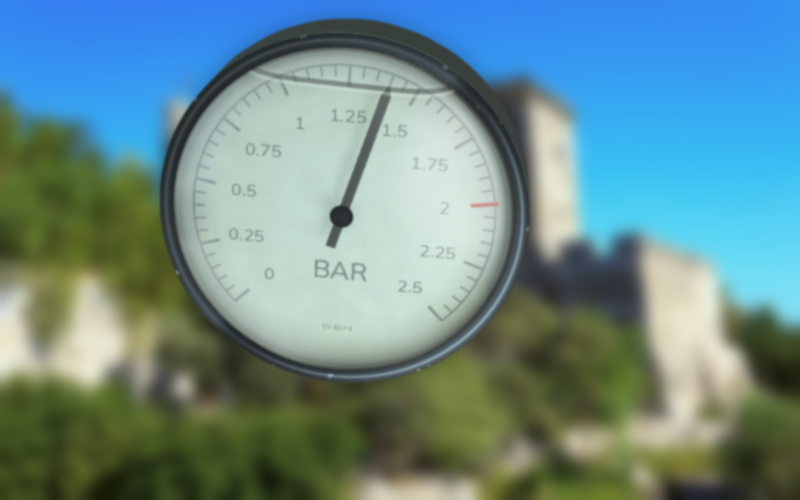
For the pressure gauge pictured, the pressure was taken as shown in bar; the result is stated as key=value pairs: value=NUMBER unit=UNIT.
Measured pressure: value=1.4 unit=bar
